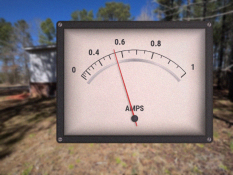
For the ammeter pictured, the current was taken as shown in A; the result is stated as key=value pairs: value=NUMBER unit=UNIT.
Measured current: value=0.55 unit=A
